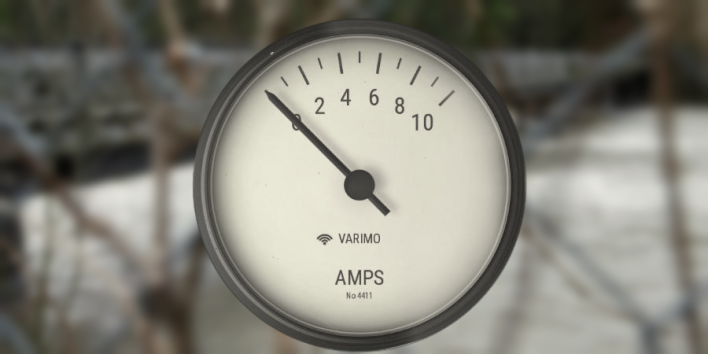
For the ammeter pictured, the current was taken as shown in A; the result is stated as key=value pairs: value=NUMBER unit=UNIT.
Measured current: value=0 unit=A
